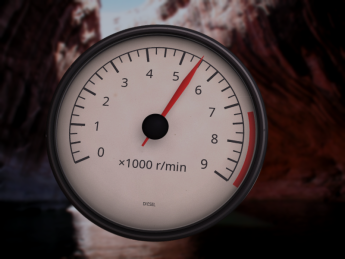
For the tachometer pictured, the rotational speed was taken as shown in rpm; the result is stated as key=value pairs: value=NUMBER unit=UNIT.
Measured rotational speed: value=5500 unit=rpm
